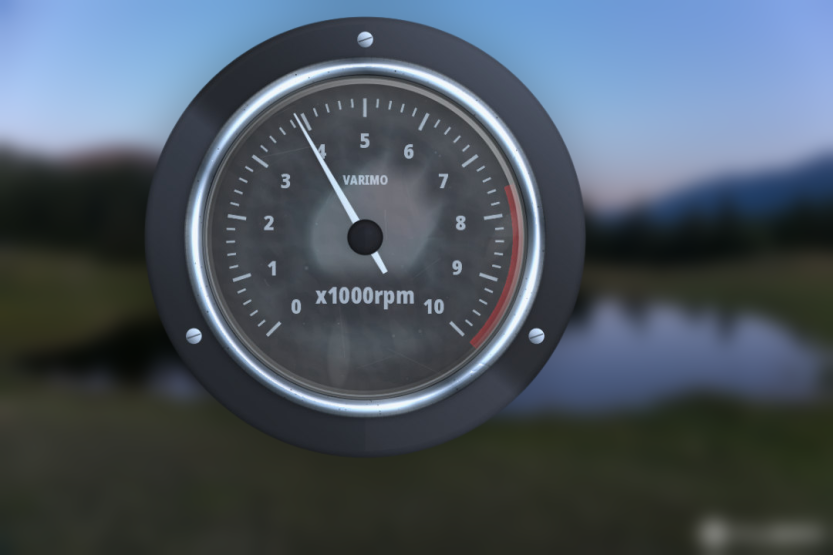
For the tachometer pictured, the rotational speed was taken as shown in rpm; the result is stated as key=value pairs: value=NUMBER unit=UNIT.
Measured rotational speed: value=3900 unit=rpm
